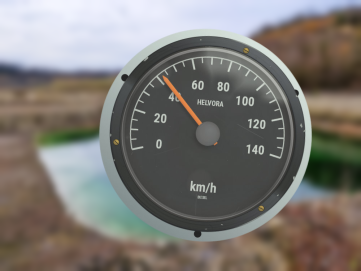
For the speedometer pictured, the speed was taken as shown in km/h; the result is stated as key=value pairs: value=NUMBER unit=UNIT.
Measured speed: value=42.5 unit=km/h
